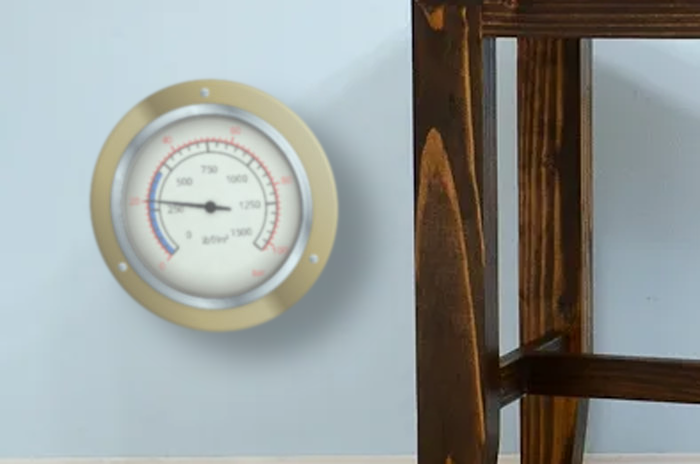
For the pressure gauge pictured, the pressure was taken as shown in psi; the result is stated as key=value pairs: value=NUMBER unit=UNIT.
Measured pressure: value=300 unit=psi
